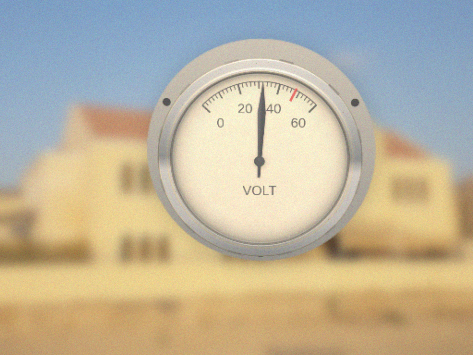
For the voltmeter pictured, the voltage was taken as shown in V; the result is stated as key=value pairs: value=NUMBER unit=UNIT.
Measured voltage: value=32 unit=V
